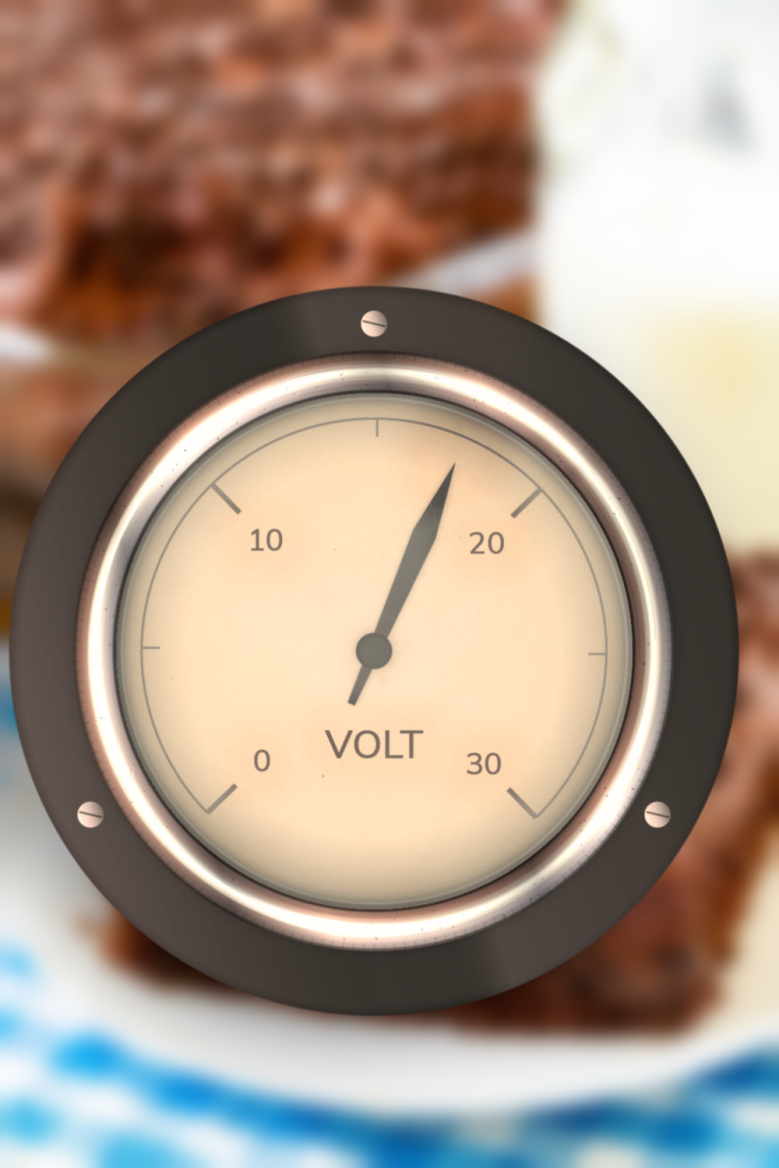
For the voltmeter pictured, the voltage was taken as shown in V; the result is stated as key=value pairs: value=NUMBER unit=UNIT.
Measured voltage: value=17.5 unit=V
